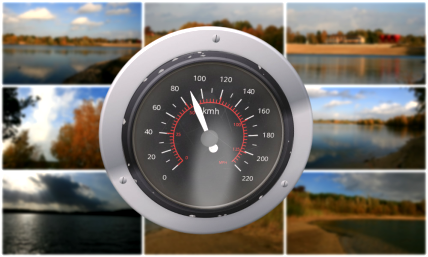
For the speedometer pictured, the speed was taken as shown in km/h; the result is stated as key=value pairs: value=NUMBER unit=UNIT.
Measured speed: value=90 unit=km/h
